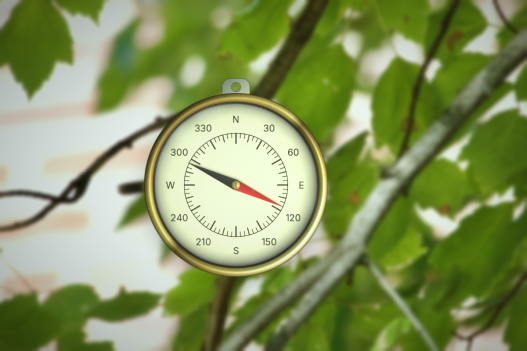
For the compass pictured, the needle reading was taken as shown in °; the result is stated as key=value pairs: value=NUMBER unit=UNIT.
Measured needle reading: value=115 unit=°
